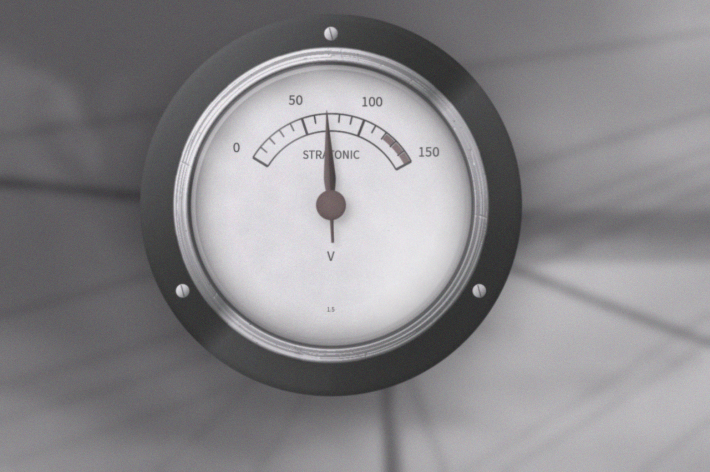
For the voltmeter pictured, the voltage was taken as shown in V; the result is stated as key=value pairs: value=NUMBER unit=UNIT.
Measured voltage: value=70 unit=V
